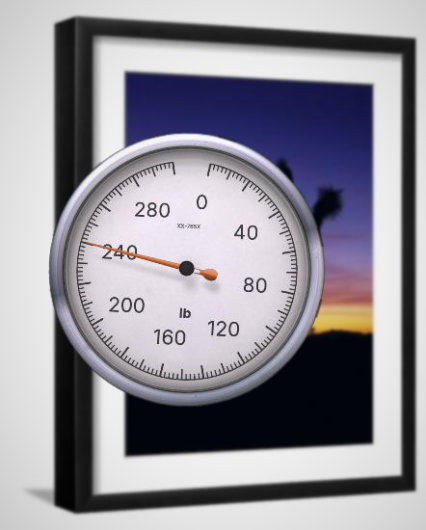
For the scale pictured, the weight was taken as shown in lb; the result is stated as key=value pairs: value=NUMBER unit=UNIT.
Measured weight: value=240 unit=lb
